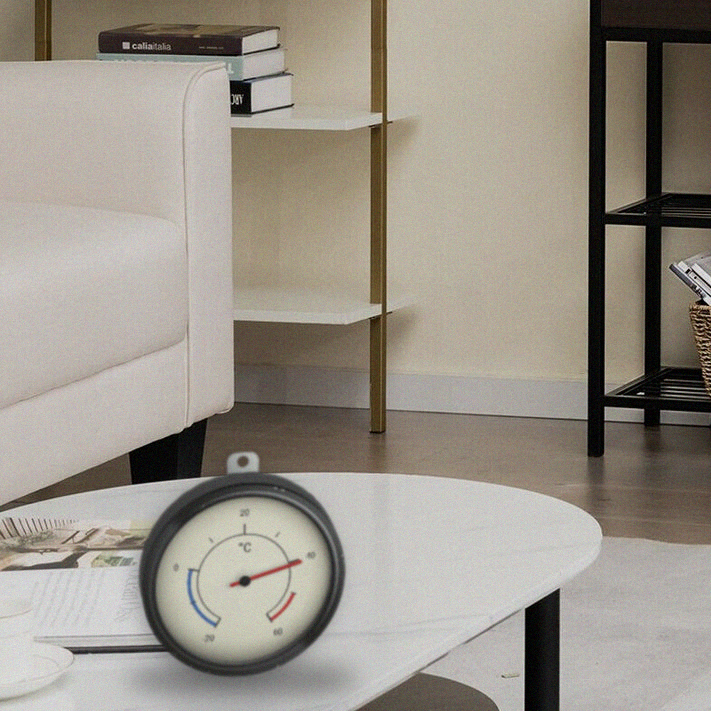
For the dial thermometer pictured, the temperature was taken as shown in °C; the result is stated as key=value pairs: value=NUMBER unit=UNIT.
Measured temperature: value=40 unit=°C
